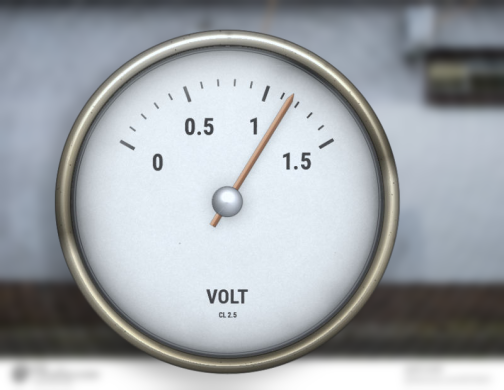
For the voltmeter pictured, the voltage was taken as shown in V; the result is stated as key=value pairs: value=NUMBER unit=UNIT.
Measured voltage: value=1.15 unit=V
